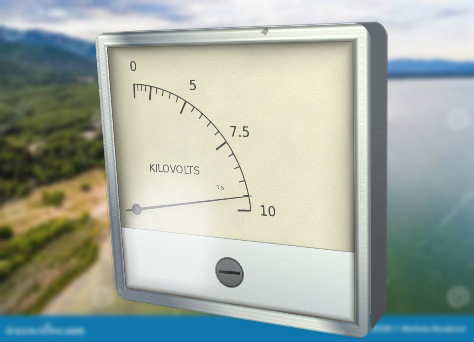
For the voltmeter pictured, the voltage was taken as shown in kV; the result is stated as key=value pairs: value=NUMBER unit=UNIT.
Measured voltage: value=9.5 unit=kV
